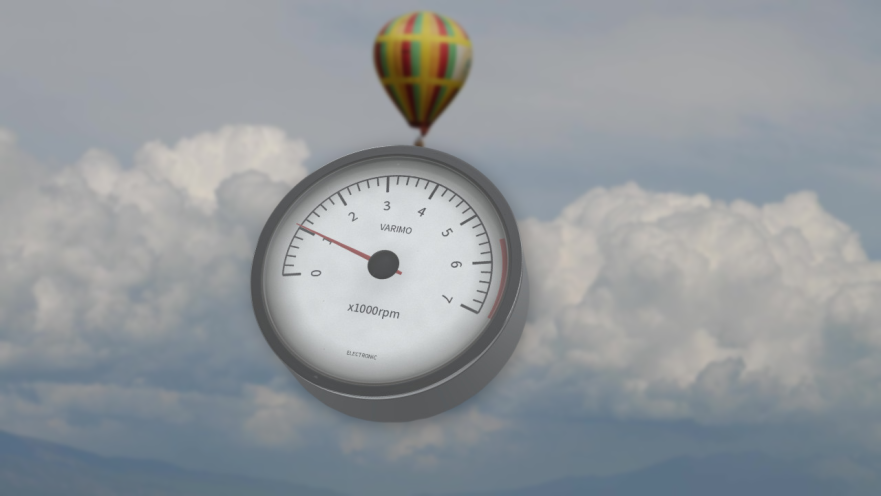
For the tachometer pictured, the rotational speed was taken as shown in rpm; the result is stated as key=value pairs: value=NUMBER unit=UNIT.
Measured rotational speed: value=1000 unit=rpm
